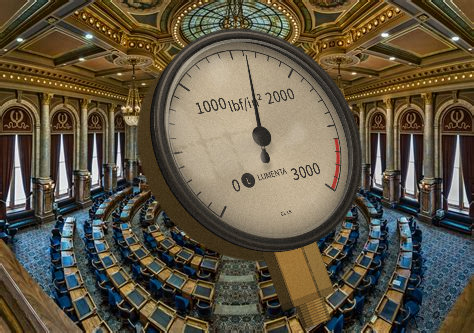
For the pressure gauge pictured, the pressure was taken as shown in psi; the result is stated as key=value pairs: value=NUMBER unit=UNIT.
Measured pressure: value=1600 unit=psi
